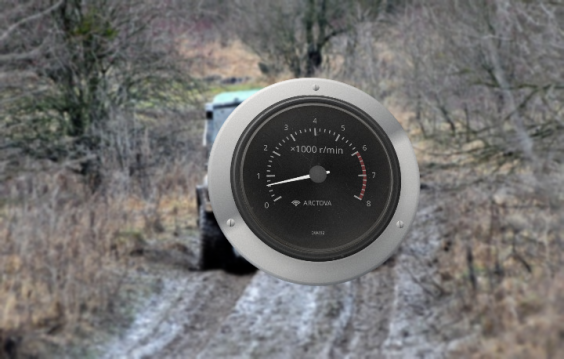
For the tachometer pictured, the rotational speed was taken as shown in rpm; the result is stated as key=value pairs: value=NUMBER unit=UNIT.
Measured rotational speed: value=600 unit=rpm
